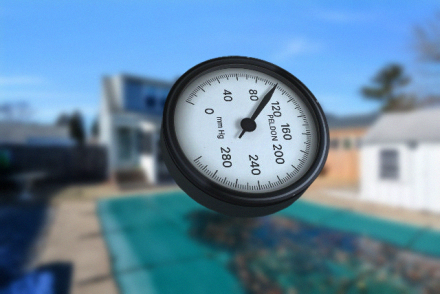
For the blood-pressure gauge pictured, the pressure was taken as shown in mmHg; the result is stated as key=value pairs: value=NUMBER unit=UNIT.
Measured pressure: value=100 unit=mmHg
